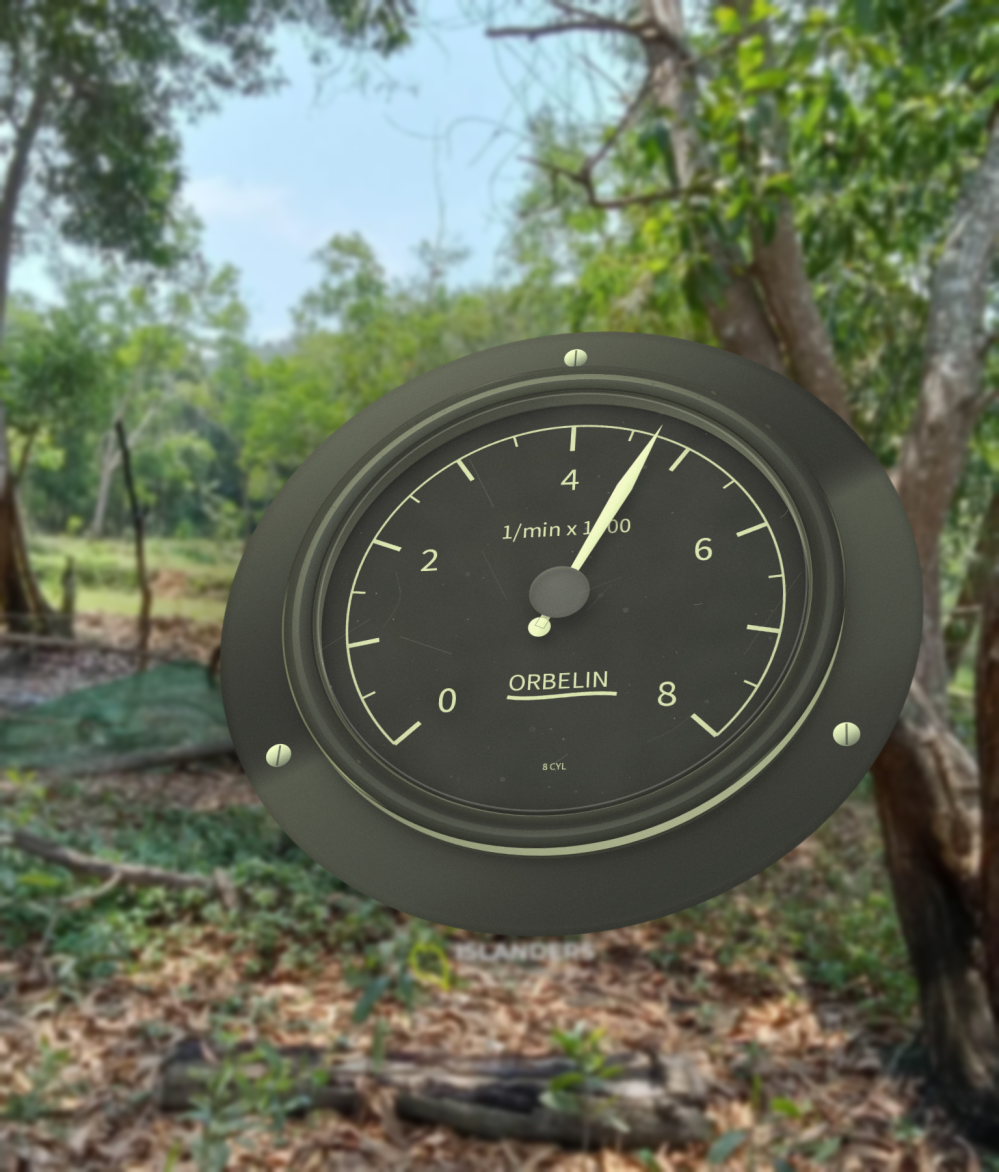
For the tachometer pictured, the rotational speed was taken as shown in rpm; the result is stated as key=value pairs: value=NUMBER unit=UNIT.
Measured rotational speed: value=4750 unit=rpm
